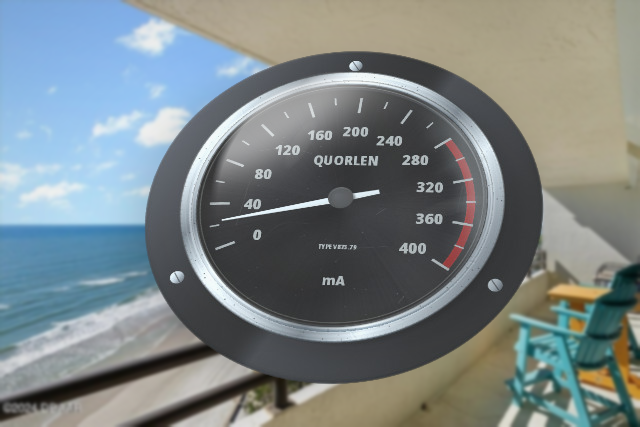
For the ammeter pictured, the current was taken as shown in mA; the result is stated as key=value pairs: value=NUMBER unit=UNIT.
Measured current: value=20 unit=mA
